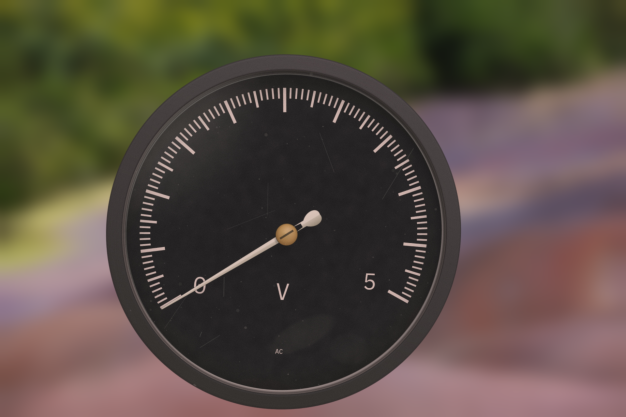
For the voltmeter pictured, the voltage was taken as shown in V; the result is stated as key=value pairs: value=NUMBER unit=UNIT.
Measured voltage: value=0 unit=V
